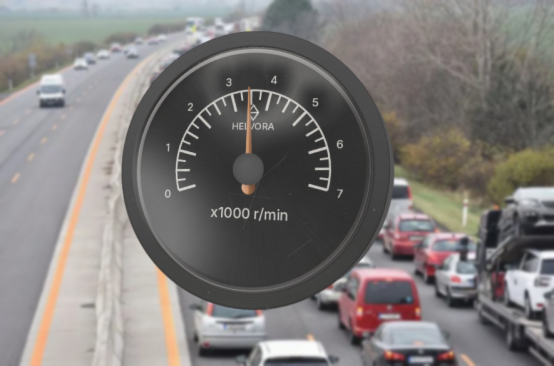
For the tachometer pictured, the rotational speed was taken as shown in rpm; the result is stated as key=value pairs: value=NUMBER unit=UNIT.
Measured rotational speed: value=3500 unit=rpm
